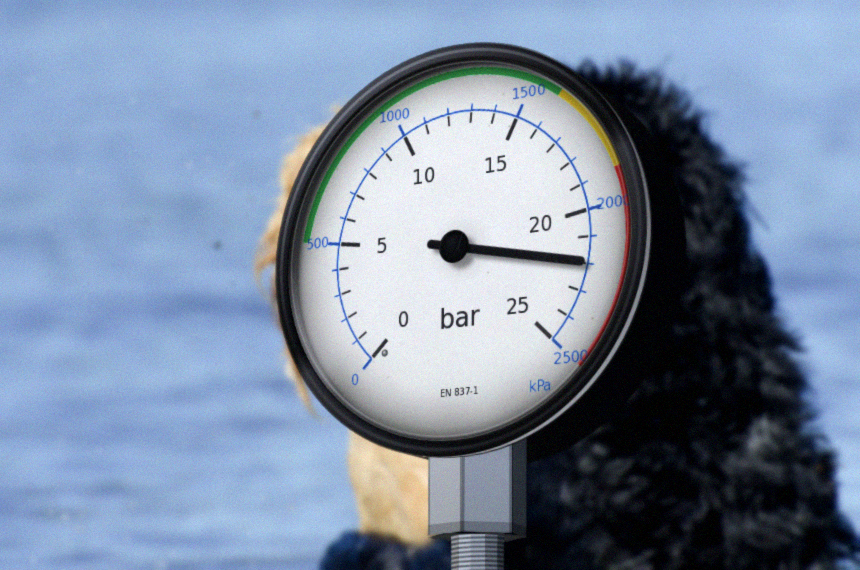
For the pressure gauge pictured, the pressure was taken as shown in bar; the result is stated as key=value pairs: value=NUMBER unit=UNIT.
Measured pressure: value=22 unit=bar
